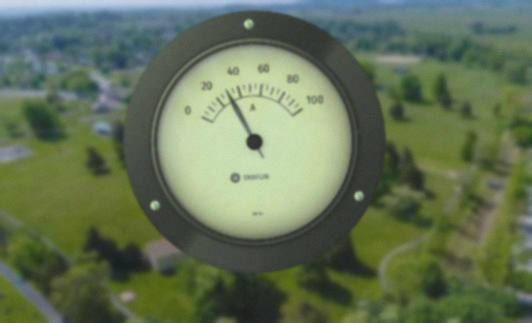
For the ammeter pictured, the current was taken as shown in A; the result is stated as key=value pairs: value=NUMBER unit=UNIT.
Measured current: value=30 unit=A
